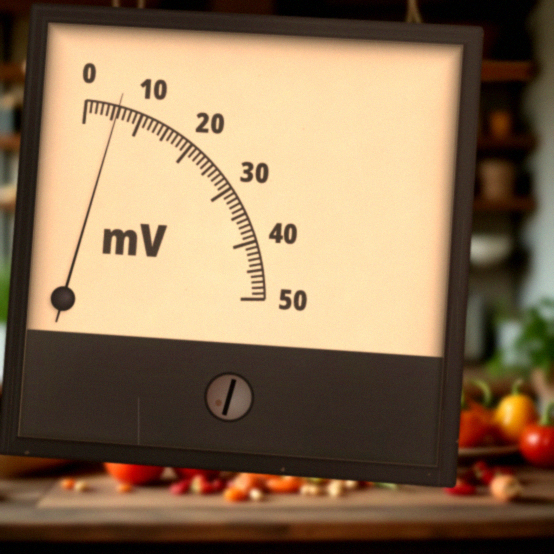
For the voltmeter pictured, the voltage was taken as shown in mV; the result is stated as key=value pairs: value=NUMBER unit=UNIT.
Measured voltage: value=6 unit=mV
